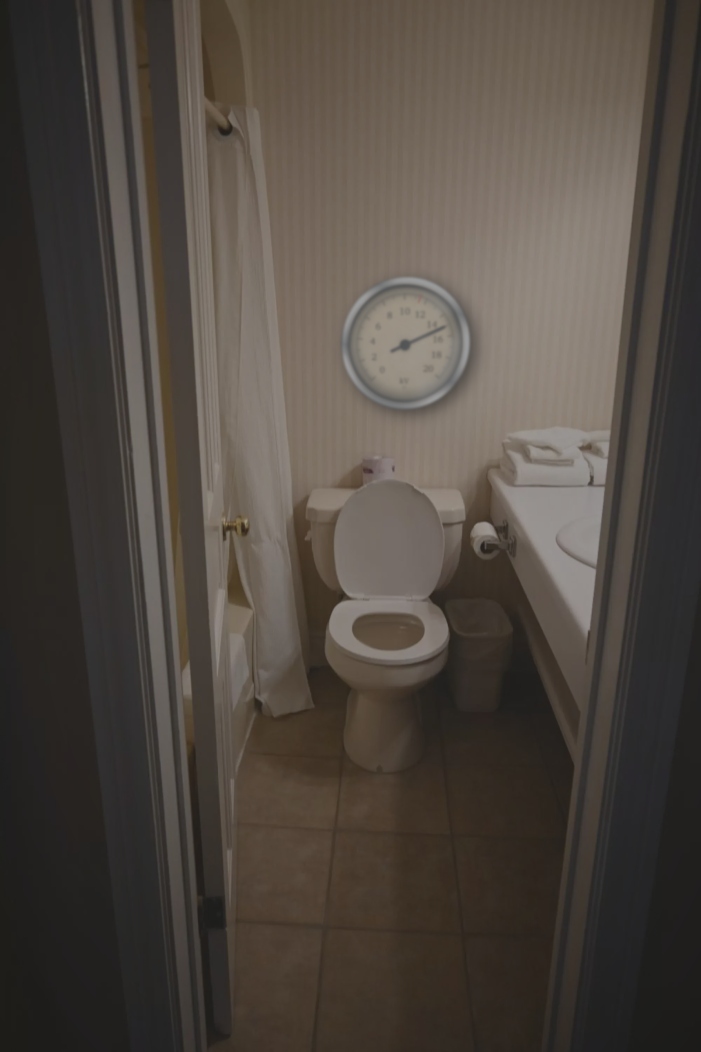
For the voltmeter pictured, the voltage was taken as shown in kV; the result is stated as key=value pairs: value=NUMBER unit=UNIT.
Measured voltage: value=15 unit=kV
